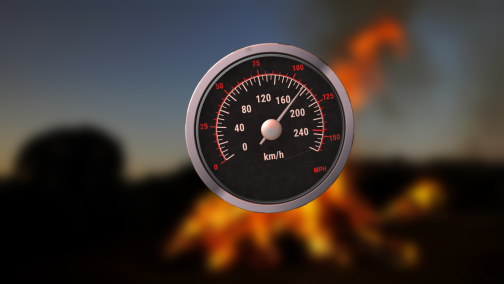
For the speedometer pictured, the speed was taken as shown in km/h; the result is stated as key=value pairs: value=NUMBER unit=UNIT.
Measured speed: value=175 unit=km/h
